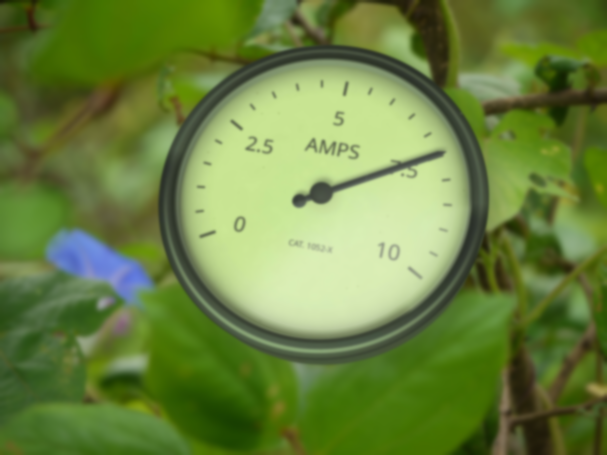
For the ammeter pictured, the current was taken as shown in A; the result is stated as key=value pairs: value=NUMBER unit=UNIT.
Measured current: value=7.5 unit=A
